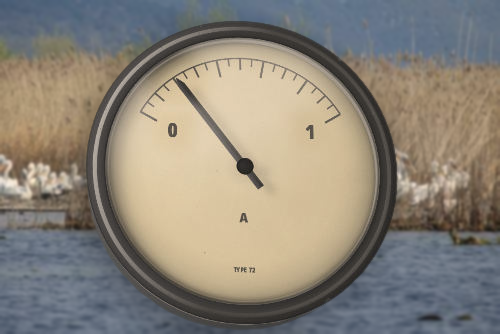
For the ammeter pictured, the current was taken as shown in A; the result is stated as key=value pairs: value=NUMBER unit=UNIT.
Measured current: value=0.2 unit=A
